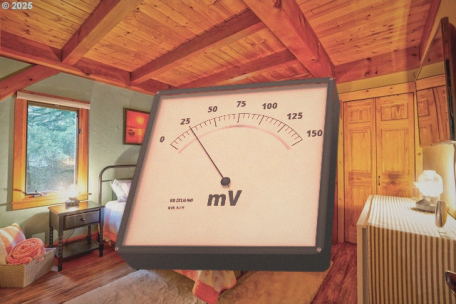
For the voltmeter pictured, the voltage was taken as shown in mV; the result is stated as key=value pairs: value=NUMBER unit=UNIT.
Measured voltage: value=25 unit=mV
